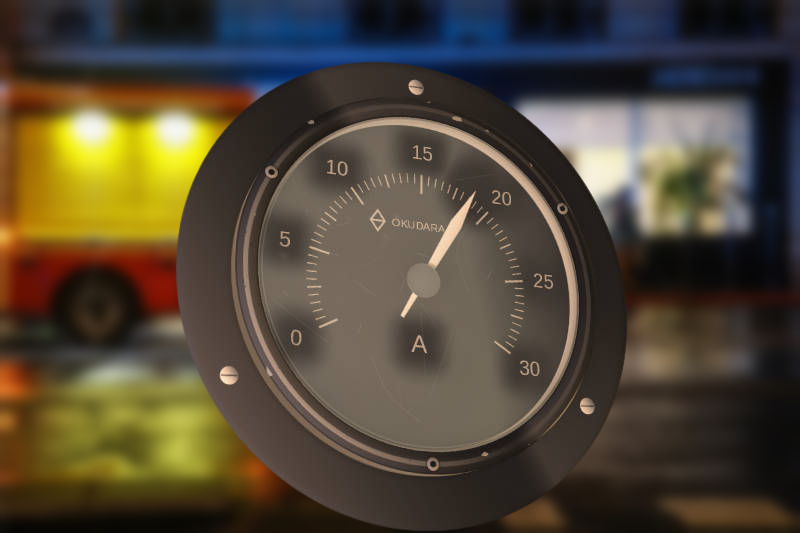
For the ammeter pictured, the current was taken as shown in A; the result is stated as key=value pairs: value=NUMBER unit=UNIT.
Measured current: value=18.5 unit=A
